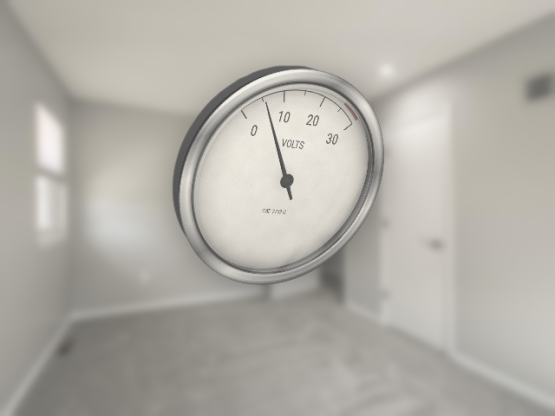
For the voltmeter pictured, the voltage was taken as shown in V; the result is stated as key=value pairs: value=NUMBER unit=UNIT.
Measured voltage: value=5 unit=V
